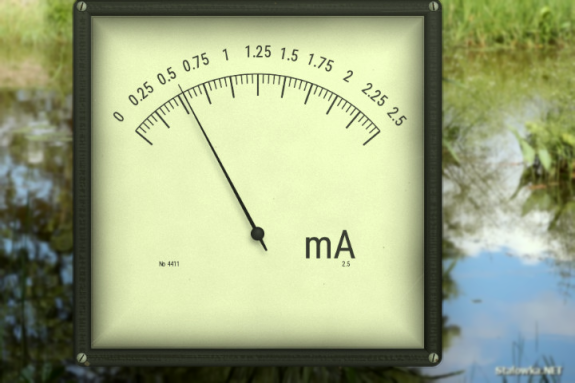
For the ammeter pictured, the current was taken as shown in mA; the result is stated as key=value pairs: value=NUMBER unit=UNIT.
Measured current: value=0.55 unit=mA
